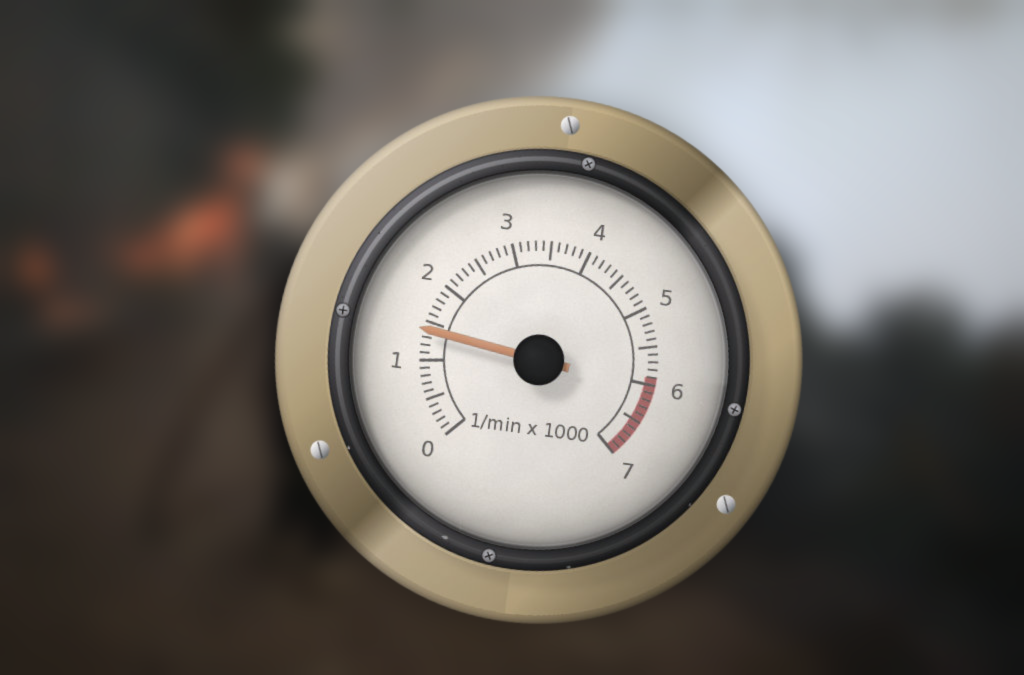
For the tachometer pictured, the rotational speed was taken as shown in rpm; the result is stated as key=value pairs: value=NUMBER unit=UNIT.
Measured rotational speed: value=1400 unit=rpm
